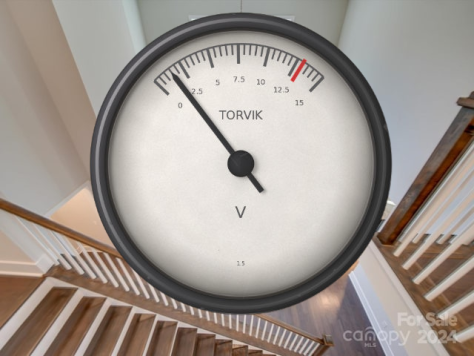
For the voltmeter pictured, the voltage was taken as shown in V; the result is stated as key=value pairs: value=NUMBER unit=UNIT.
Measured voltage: value=1.5 unit=V
